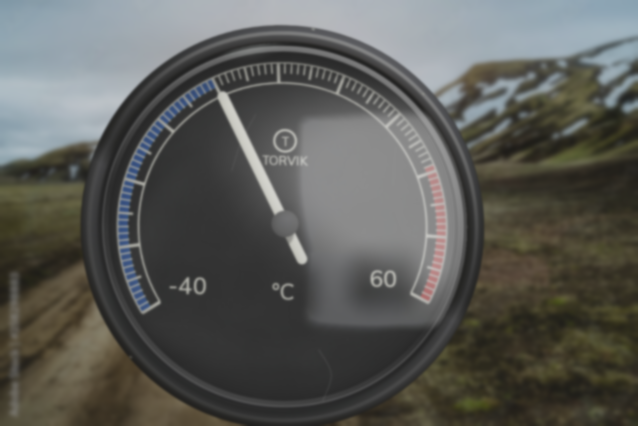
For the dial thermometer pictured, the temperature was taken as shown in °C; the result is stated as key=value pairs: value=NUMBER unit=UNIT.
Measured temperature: value=0 unit=°C
